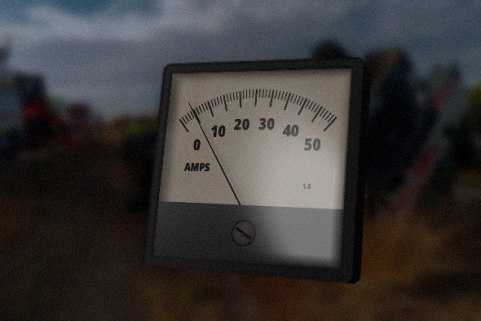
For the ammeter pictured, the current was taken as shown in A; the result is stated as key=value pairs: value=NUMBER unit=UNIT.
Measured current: value=5 unit=A
